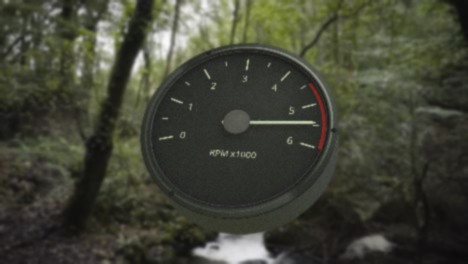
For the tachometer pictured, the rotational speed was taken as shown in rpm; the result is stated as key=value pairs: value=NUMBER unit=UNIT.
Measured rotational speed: value=5500 unit=rpm
